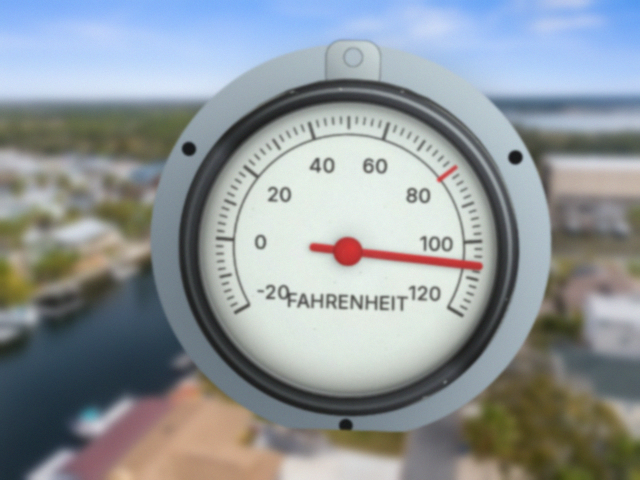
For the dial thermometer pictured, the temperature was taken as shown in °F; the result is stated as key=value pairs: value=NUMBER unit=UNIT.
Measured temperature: value=106 unit=°F
